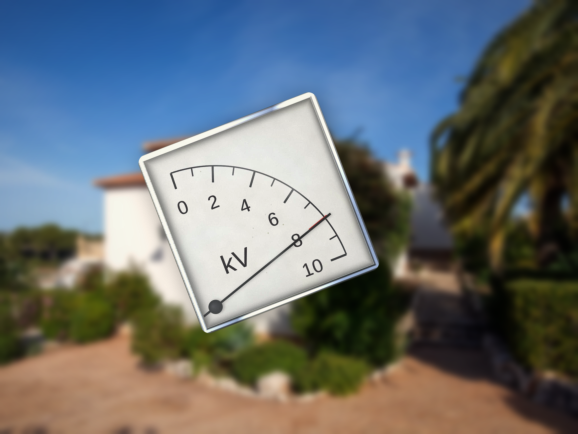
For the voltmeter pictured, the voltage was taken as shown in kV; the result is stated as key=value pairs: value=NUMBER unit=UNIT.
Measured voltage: value=8 unit=kV
